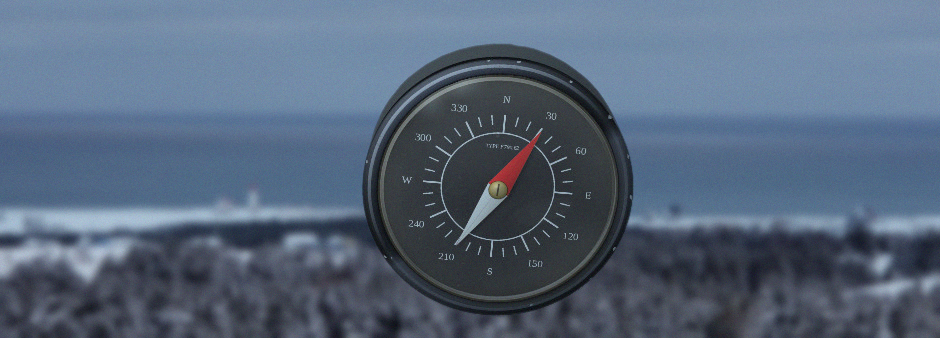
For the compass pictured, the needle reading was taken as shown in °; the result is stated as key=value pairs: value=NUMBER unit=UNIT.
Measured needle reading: value=30 unit=°
